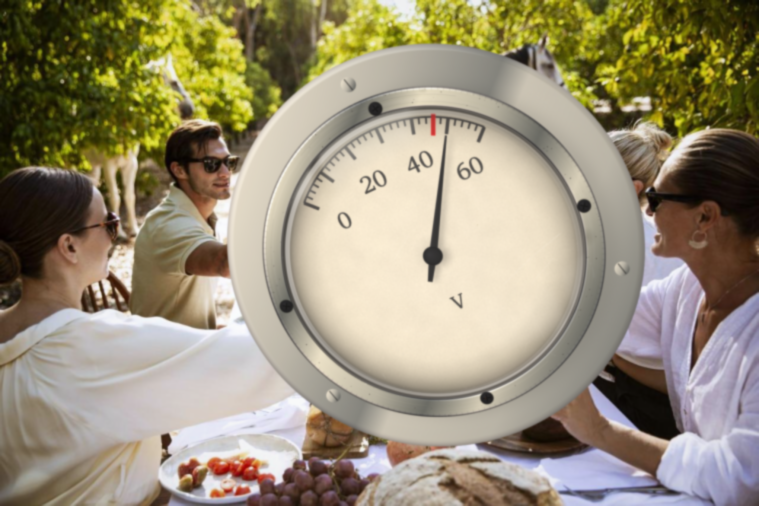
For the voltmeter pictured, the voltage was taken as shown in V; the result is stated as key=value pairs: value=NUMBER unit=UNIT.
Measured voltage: value=50 unit=V
